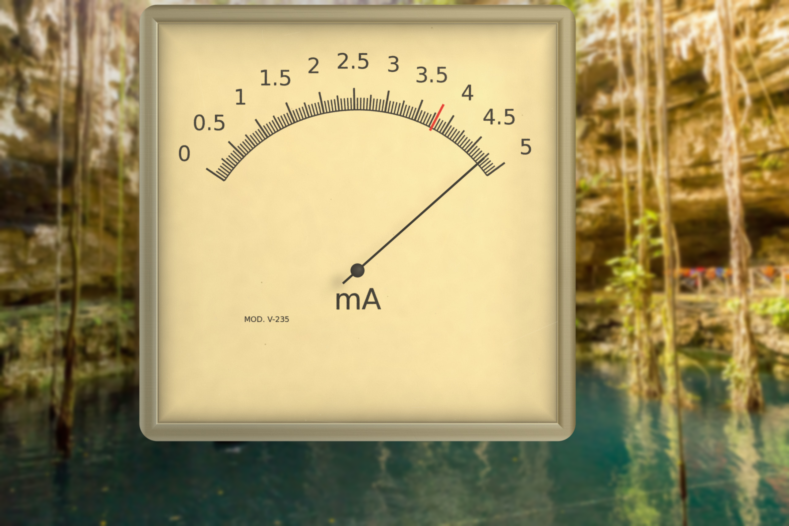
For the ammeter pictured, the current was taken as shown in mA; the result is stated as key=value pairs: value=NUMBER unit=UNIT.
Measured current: value=4.75 unit=mA
